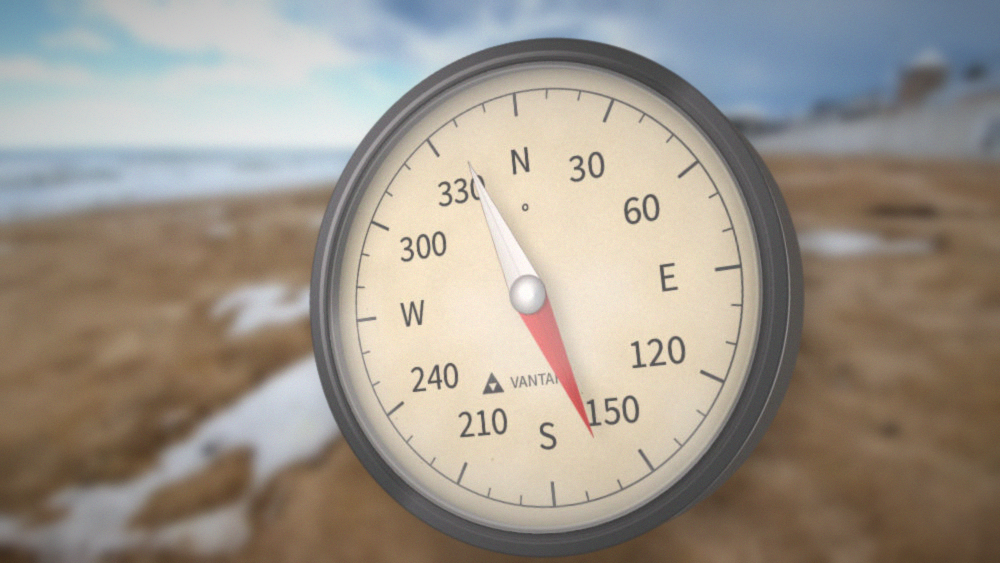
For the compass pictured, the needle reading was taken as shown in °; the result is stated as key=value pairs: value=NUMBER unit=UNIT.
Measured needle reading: value=160 unit=°
